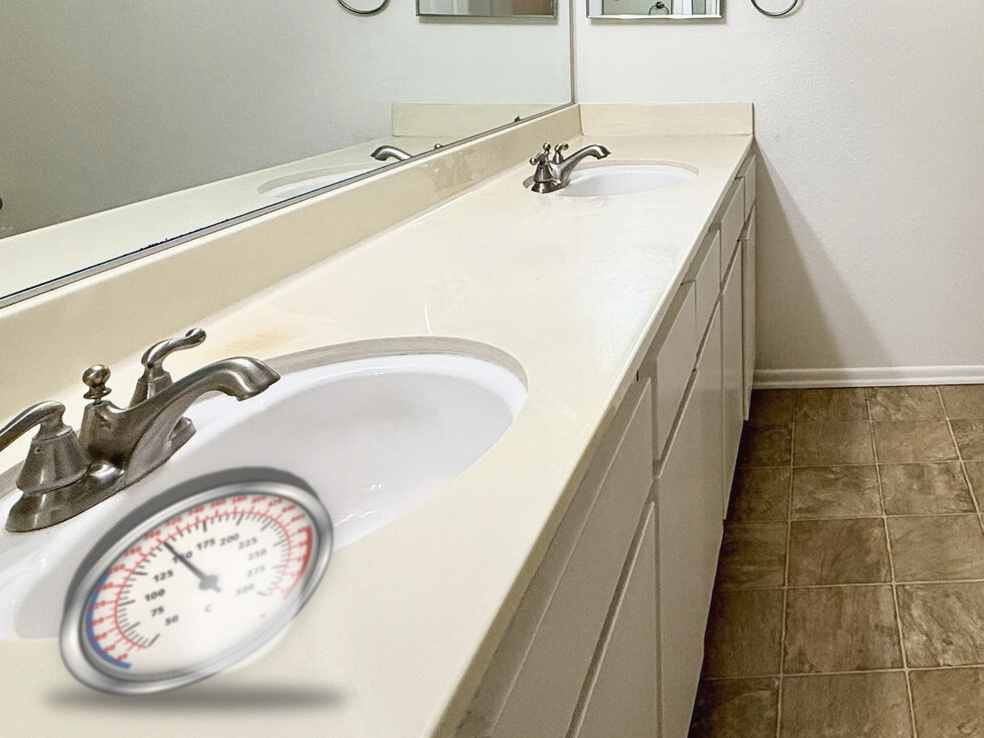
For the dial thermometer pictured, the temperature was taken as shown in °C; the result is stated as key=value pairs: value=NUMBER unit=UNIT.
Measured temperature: value=150 unit=°C
